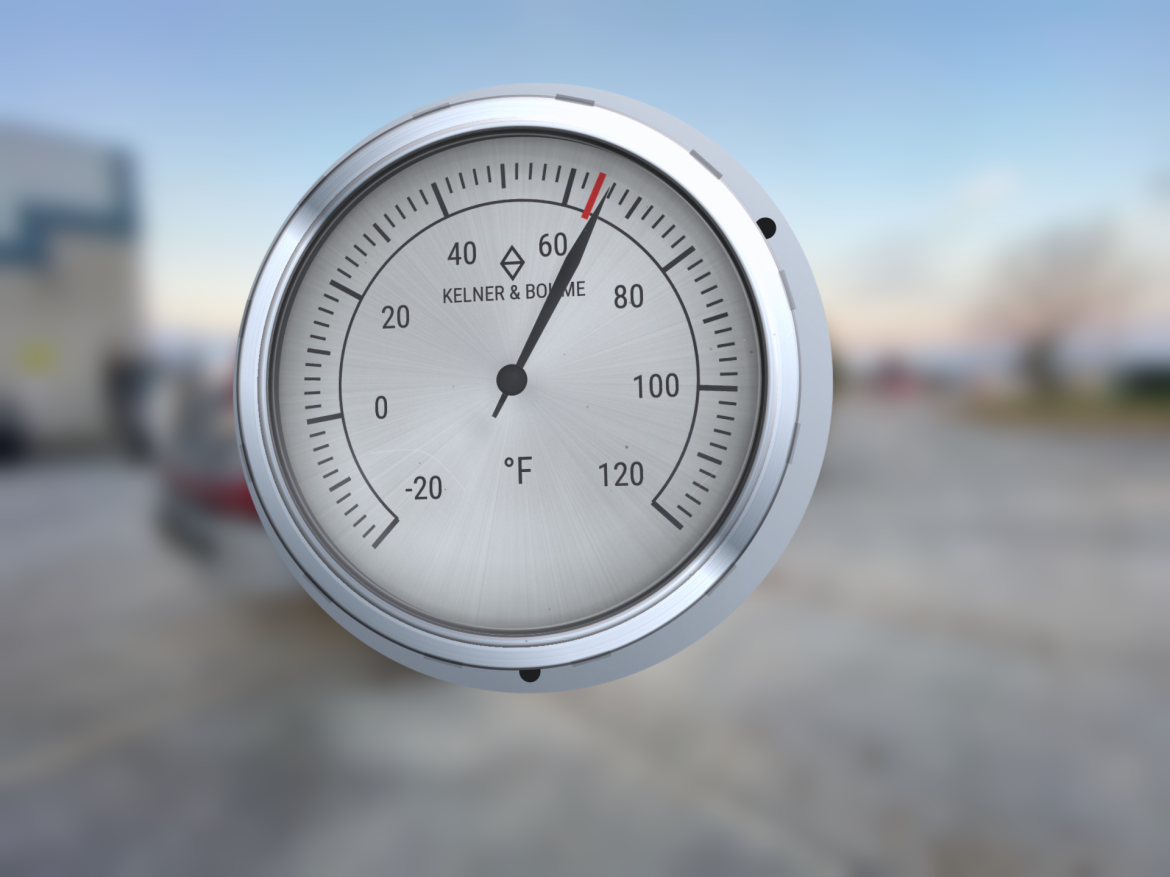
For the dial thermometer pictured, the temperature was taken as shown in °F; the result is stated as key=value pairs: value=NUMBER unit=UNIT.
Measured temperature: value=66 unit=°F
